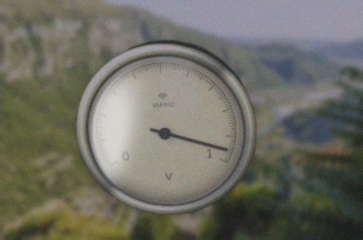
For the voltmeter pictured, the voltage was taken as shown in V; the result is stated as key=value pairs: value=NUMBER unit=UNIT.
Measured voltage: value=0.95 unit=V
